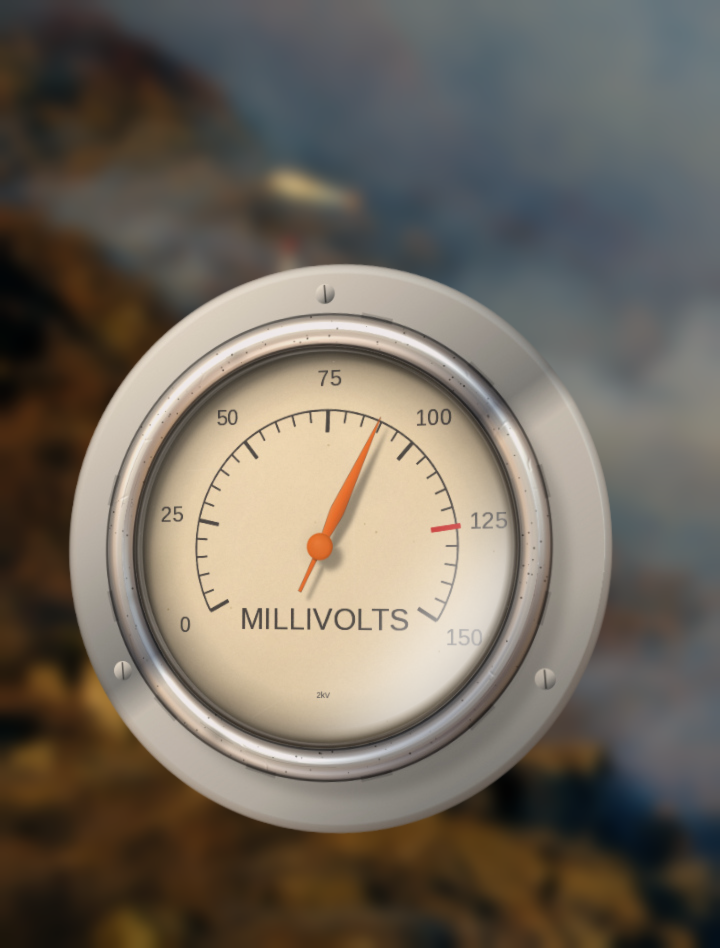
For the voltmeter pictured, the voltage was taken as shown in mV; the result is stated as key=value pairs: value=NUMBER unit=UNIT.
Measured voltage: value=90 unit=mV
